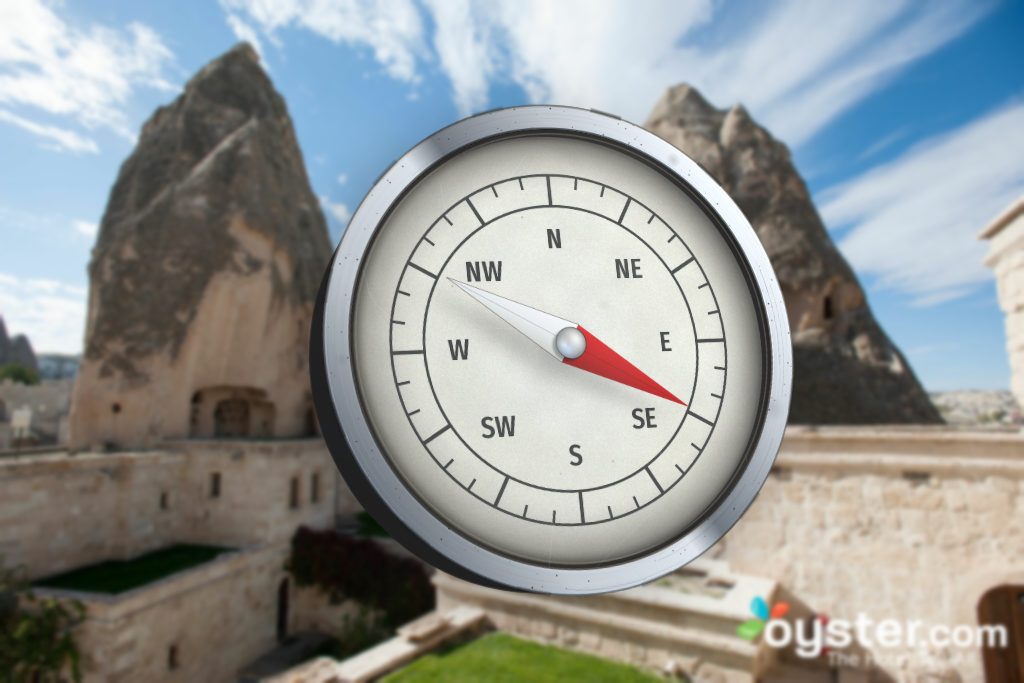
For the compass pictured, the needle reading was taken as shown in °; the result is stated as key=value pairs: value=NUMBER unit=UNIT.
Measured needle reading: value=120 unit=°
